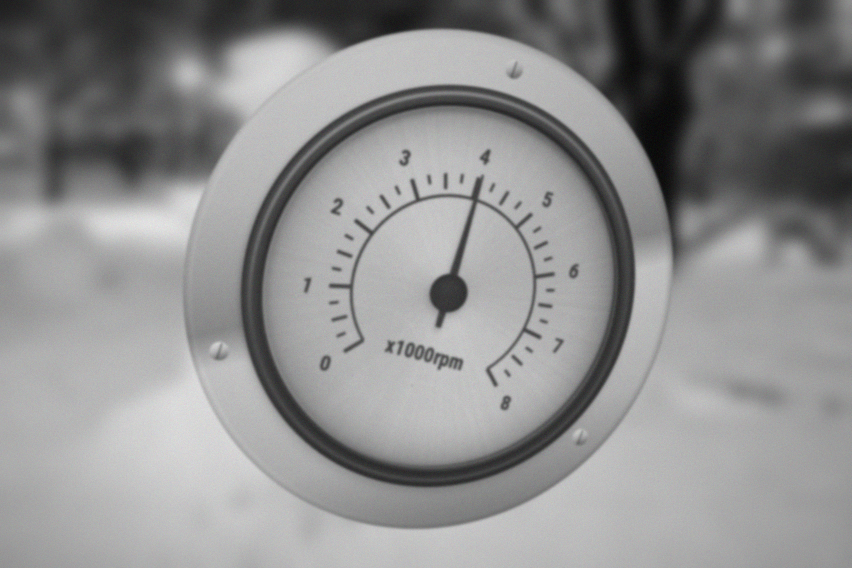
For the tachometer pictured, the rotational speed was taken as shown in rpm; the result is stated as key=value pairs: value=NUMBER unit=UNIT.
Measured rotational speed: value=4000 unit=rpm
